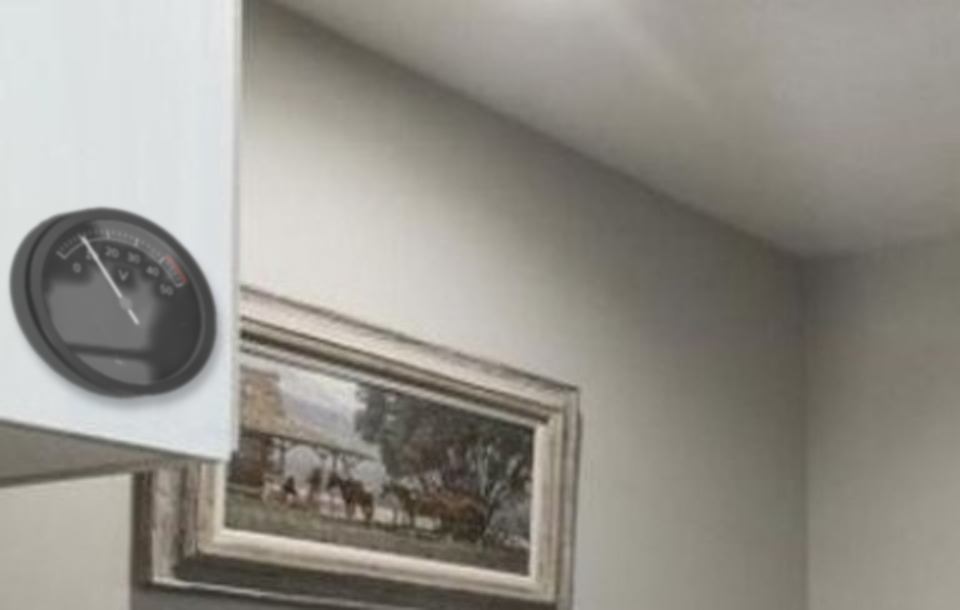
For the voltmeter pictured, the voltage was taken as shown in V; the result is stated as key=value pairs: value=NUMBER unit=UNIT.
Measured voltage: value=10 unit=V
